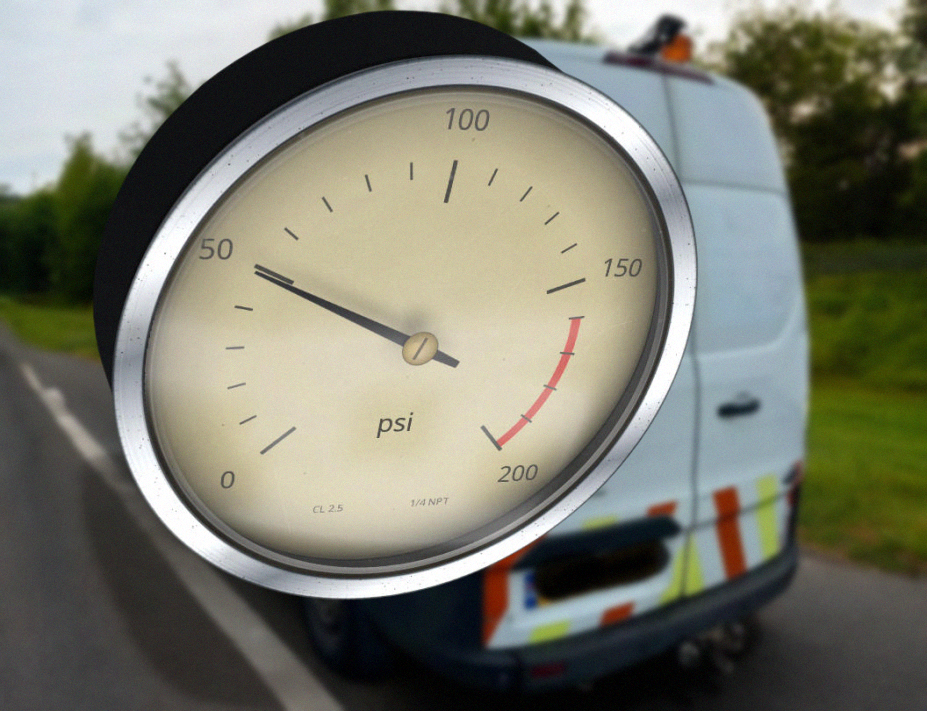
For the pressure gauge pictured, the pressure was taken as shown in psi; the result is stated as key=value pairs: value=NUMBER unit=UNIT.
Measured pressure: value=50 unit=psi
